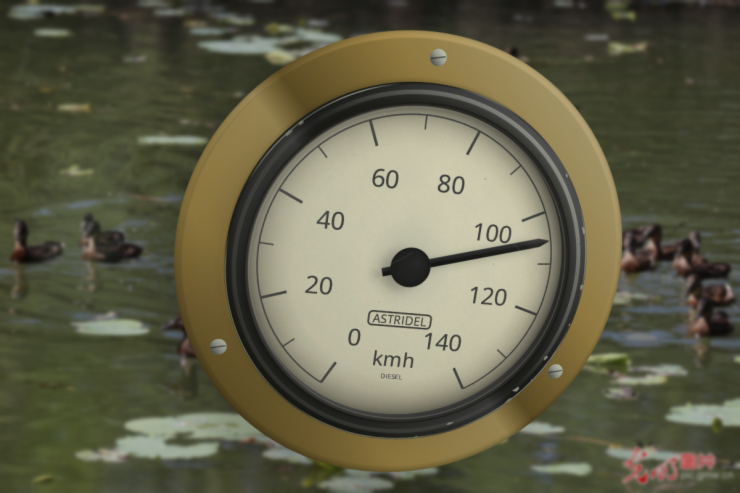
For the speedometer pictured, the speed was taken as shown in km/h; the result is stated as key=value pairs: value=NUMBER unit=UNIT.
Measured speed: value=105 unit=km/h
